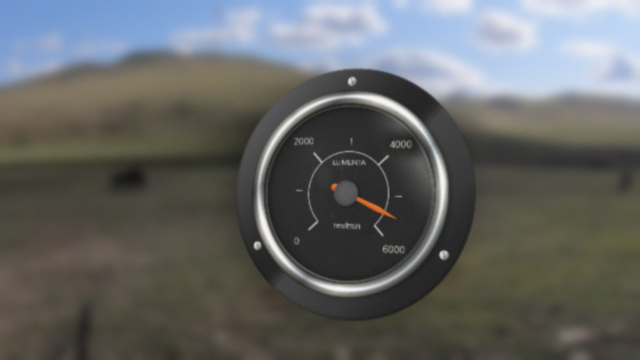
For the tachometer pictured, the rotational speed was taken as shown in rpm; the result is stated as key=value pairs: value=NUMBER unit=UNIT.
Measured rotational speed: value=5500 unit=rpm
